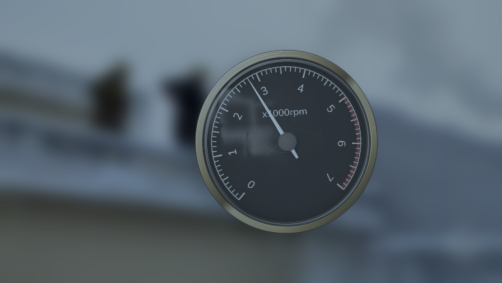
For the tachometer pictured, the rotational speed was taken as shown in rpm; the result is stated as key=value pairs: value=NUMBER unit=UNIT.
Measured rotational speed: value=2800 unit=rpm
